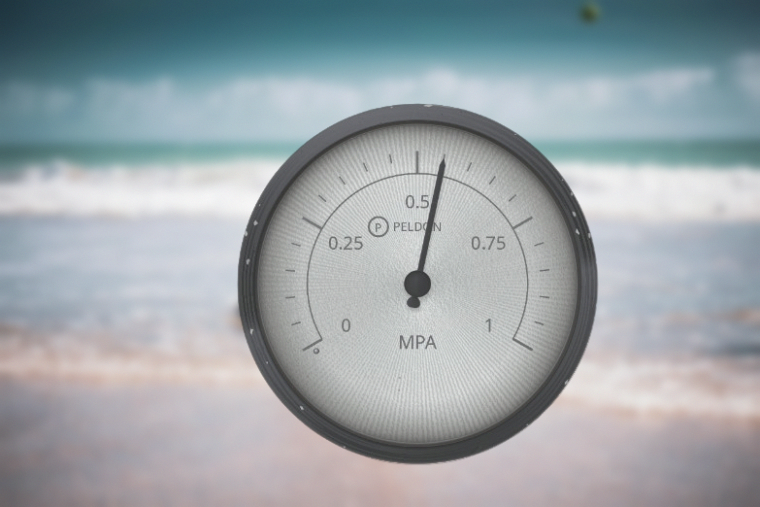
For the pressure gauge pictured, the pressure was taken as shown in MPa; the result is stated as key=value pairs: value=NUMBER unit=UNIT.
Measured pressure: value=0.55 unit=MPa
